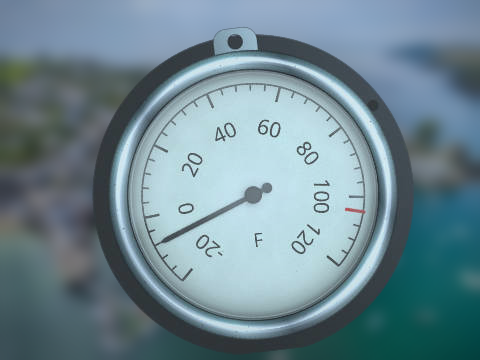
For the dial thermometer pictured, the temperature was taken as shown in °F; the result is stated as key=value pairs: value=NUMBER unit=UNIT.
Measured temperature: value=-8 unit=°F
